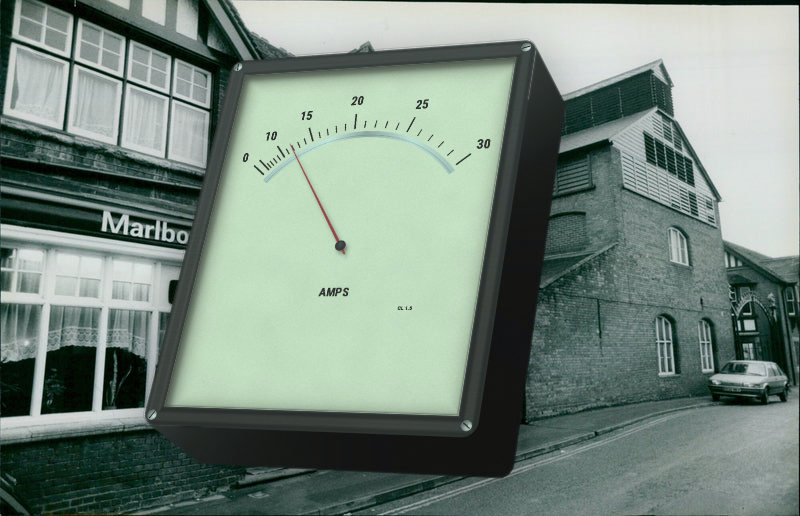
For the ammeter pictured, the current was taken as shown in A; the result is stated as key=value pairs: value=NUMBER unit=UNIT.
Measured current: value=12 unit=A
